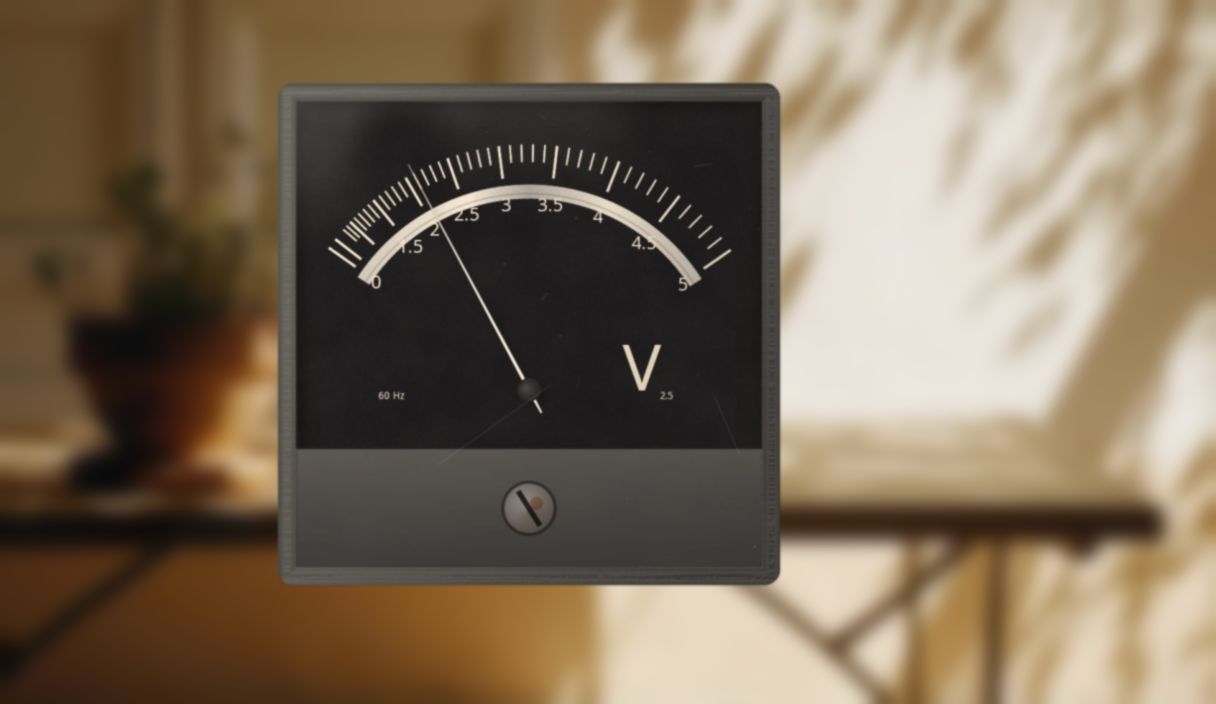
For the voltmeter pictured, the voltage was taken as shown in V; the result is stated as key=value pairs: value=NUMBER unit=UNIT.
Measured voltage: value=2.1 unit=V
